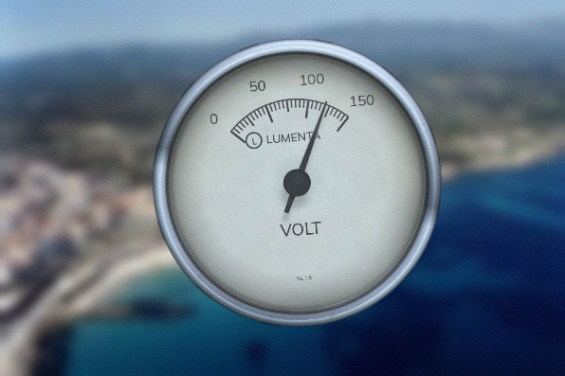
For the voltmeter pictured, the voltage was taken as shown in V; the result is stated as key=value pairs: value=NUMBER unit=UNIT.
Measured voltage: value=120 unit=V
